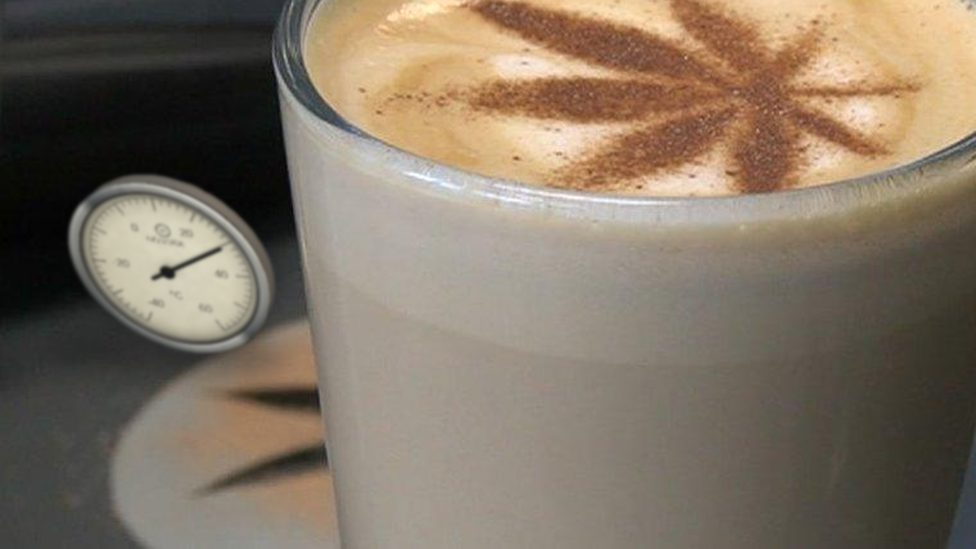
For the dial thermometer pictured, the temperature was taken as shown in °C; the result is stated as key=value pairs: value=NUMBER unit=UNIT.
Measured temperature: value=30 unit=°C
